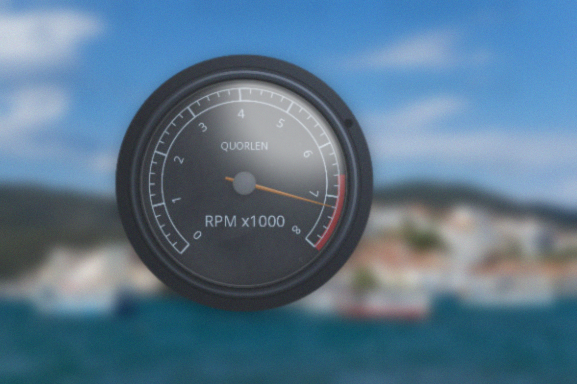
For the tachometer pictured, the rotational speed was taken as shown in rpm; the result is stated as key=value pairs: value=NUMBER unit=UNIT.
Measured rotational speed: value=7200 unit=rpm
